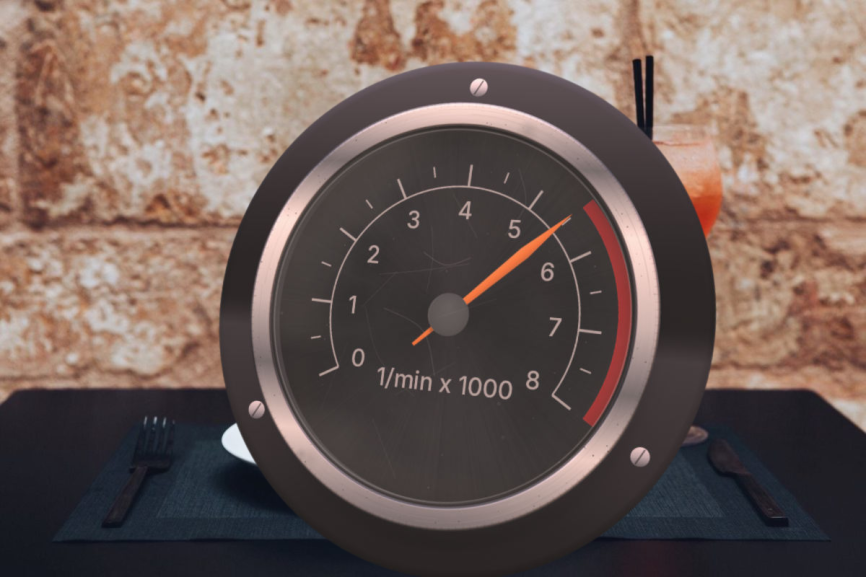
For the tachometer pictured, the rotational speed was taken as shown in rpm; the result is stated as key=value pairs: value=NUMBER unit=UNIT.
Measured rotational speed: value=5500 unit=rpm
